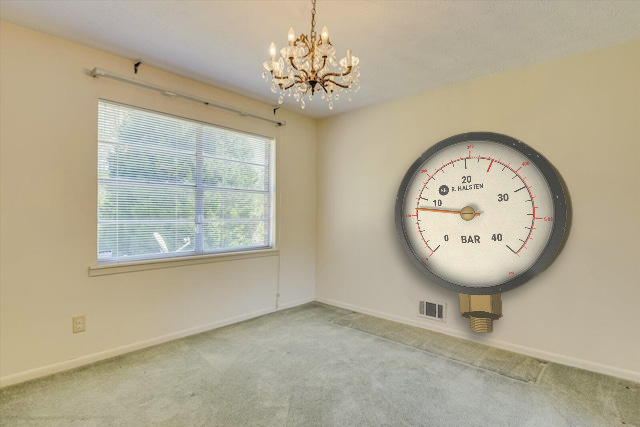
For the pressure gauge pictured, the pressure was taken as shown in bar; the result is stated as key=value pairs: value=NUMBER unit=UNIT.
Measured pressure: value=8 unit=bar
